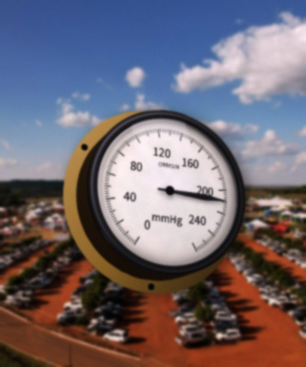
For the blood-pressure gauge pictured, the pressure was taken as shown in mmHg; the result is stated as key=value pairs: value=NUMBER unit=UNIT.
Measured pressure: value=210 unit=mmHg
